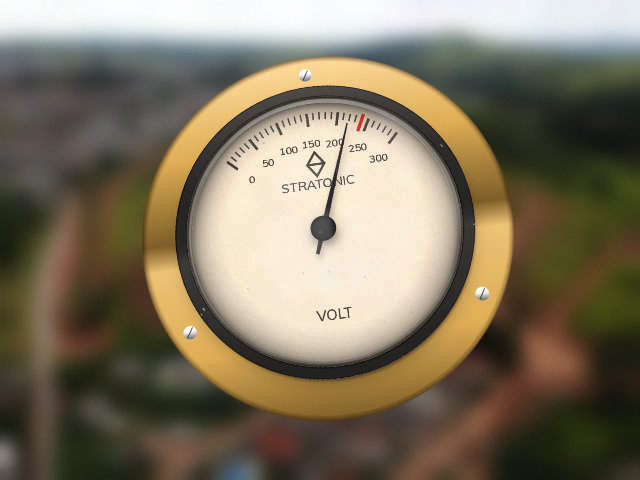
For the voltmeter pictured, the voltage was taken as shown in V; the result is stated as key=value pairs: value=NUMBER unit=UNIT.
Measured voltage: value=220 unit=V
